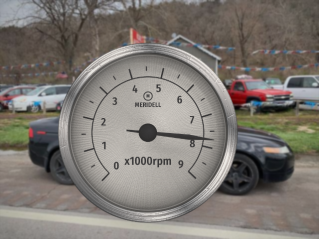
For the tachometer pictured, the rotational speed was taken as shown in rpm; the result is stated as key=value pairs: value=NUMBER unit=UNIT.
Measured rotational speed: value=7750 unit=rpm
